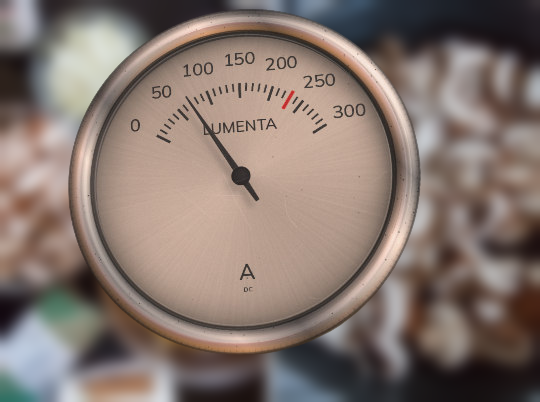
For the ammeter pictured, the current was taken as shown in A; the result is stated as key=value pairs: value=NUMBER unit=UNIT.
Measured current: value=70 unit=A
